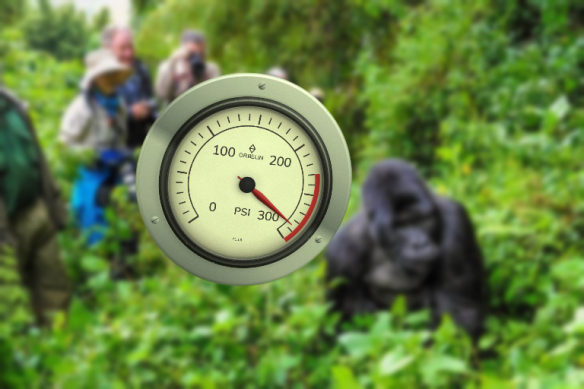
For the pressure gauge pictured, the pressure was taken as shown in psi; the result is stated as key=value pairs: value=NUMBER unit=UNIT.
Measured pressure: value=285 unit=psi
